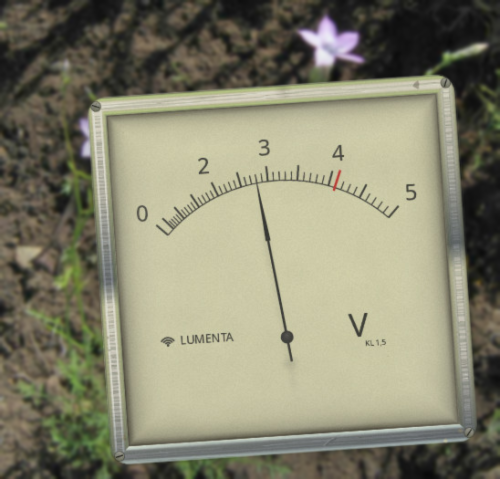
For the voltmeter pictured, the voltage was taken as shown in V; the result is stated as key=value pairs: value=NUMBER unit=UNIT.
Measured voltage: value=2.8 unit=V
